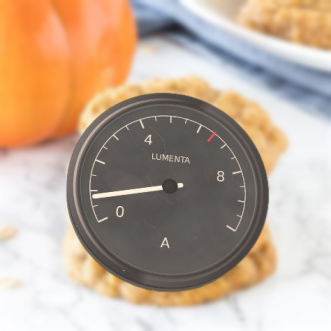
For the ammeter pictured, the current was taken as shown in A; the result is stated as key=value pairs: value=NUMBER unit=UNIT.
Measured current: value=0.75 unit=A
